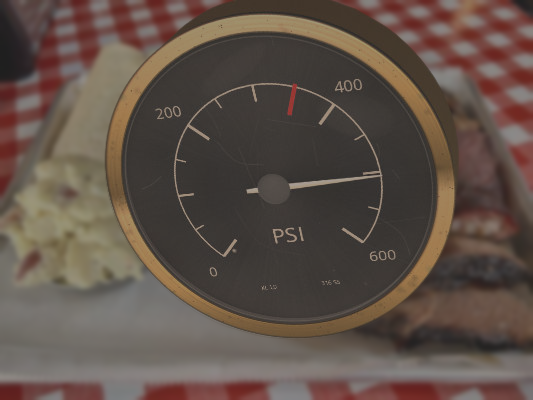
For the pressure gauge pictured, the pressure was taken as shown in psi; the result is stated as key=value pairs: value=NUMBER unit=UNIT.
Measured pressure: value=500 unit=psi
